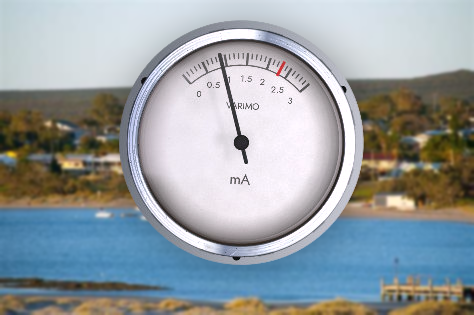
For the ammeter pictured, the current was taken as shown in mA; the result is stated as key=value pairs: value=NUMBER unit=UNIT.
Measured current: value=0.9 unit=mA
